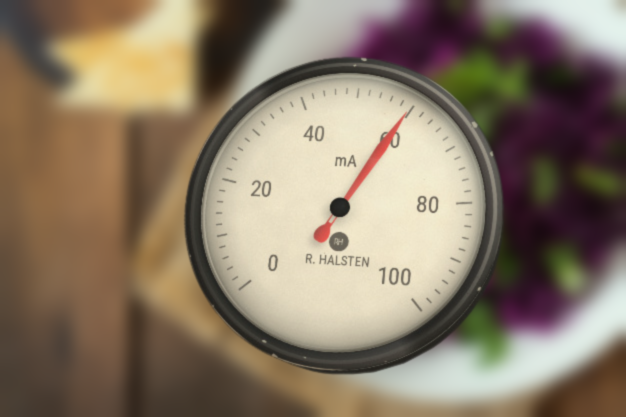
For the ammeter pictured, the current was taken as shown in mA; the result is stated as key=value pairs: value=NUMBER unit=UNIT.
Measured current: value=60 unit=mA
